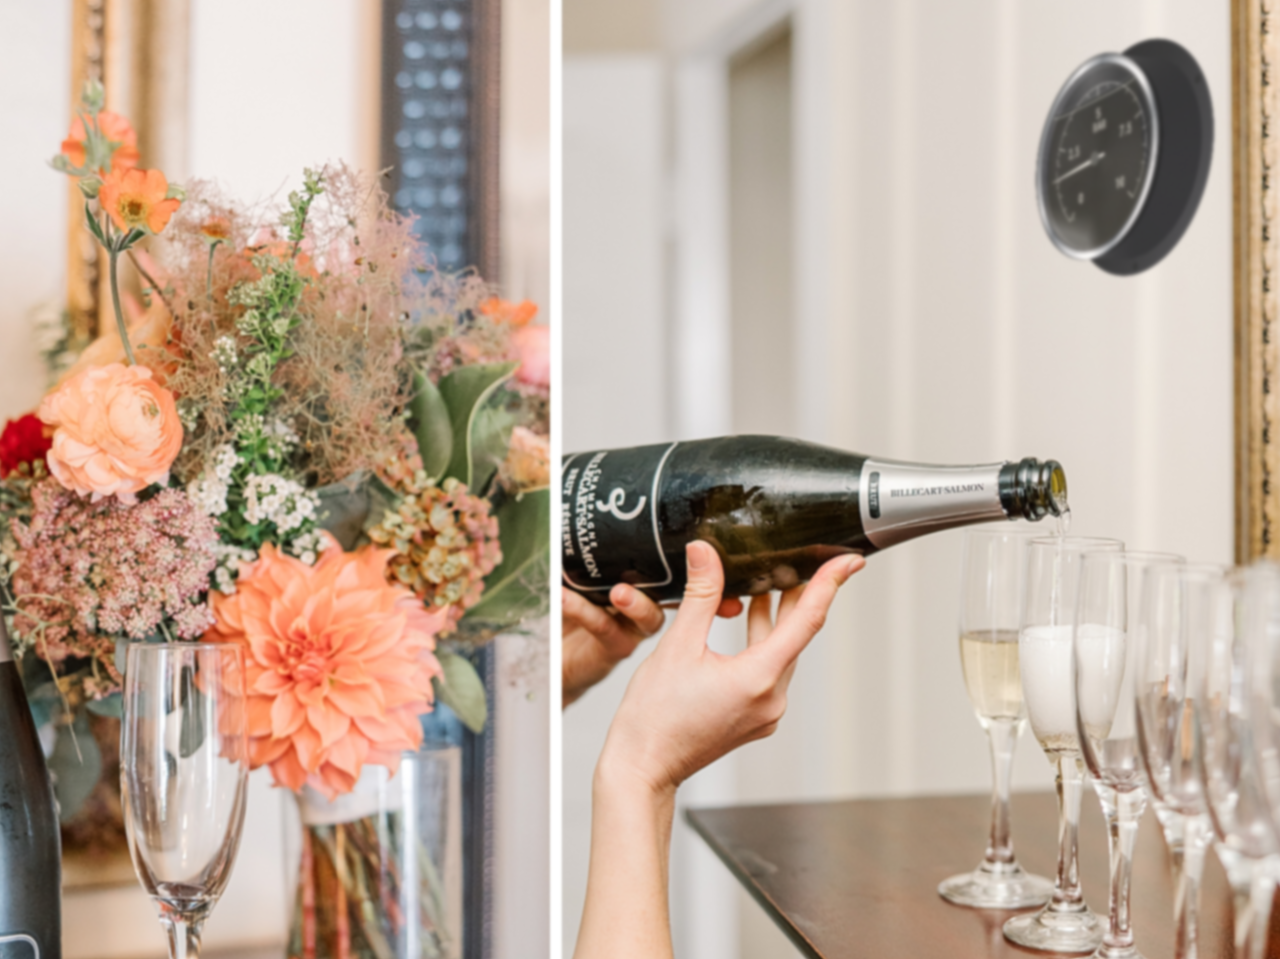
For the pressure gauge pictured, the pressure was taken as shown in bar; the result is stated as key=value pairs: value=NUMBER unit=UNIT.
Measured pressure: value=1.5 unit=bar
